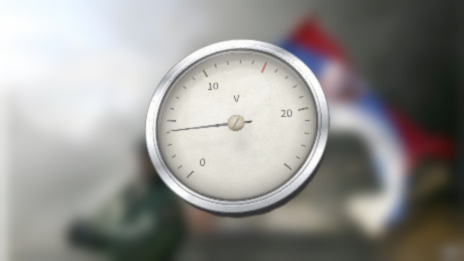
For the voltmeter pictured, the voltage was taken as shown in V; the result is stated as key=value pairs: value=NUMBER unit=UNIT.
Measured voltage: value=4 unit=V
